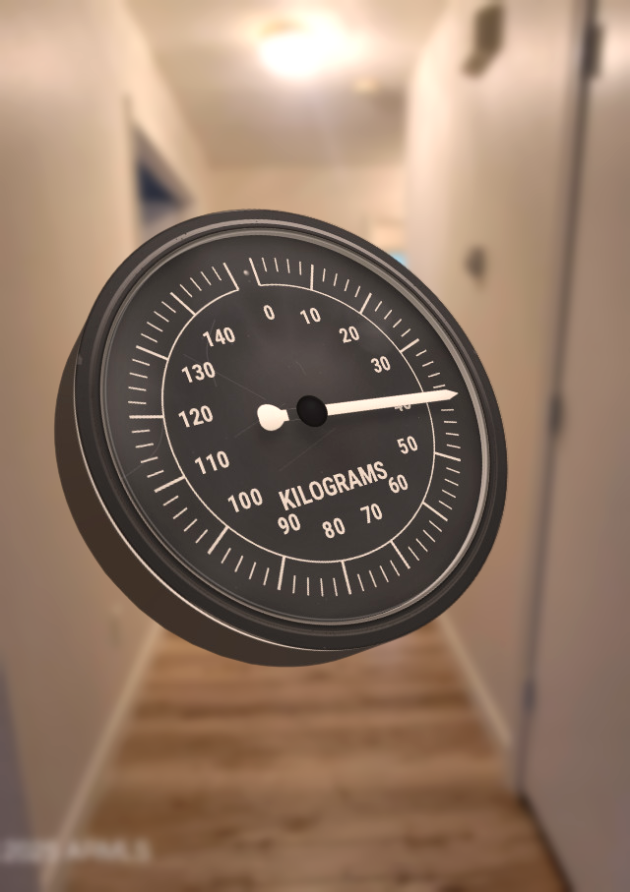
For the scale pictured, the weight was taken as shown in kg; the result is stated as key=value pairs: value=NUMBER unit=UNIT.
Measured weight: value=40 unit=kg
